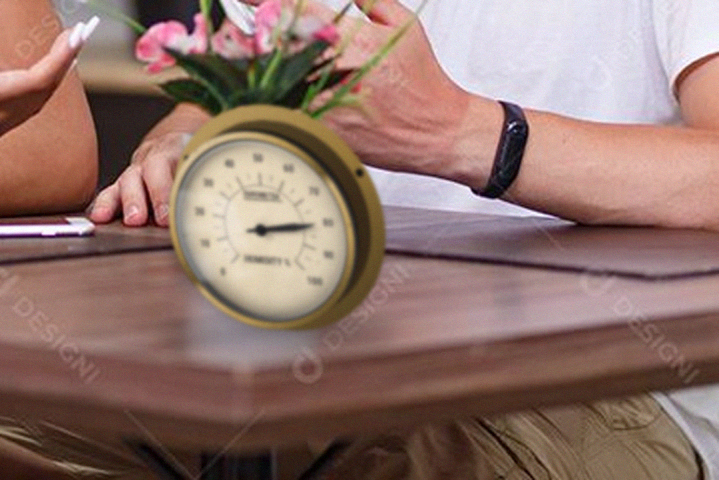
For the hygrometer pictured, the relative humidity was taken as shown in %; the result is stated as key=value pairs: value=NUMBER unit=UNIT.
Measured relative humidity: value=80 unit=%
